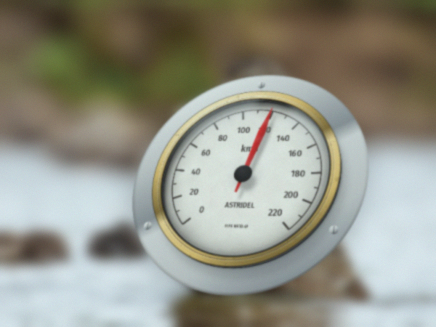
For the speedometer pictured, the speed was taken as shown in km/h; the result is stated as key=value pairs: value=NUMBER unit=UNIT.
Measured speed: value=120 unit=km/h
